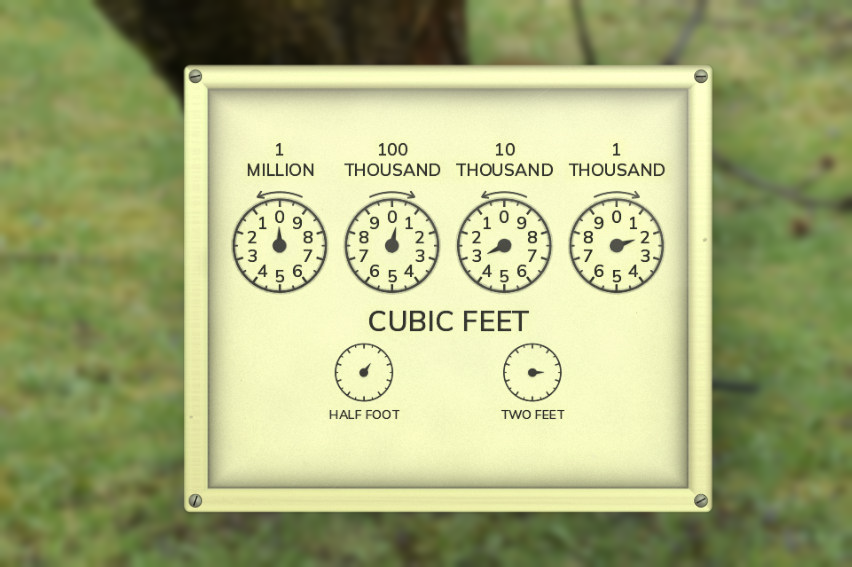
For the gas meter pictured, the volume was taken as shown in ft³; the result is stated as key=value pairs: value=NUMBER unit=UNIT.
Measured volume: value=3200 unit=ft³
